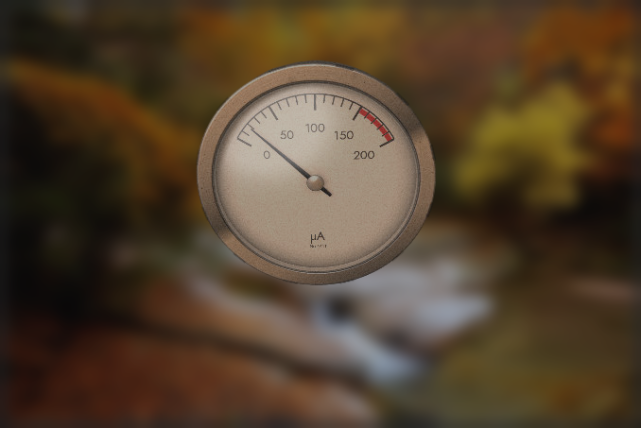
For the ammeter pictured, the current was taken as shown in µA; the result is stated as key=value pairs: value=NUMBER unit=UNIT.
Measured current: value=20 unit=µA
